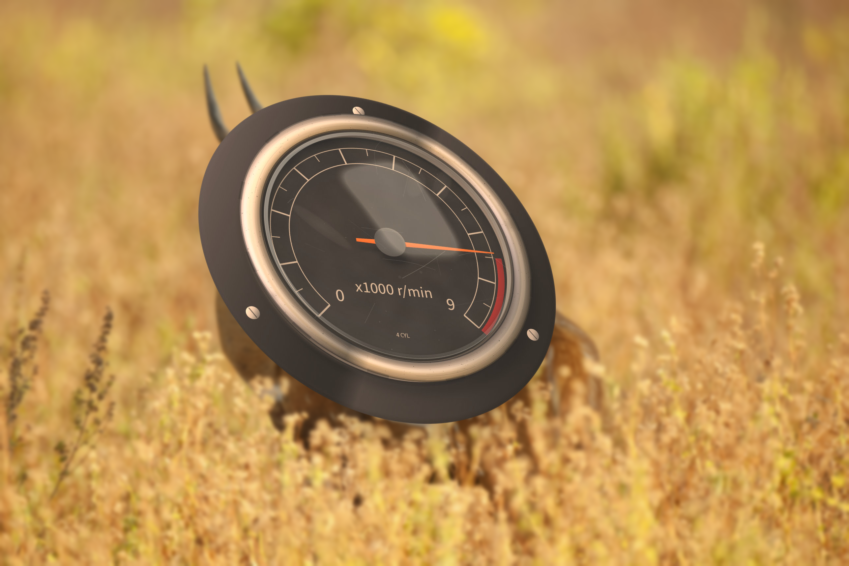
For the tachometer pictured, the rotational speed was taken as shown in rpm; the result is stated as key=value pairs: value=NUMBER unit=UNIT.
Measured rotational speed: value=7500 unit=rpm
